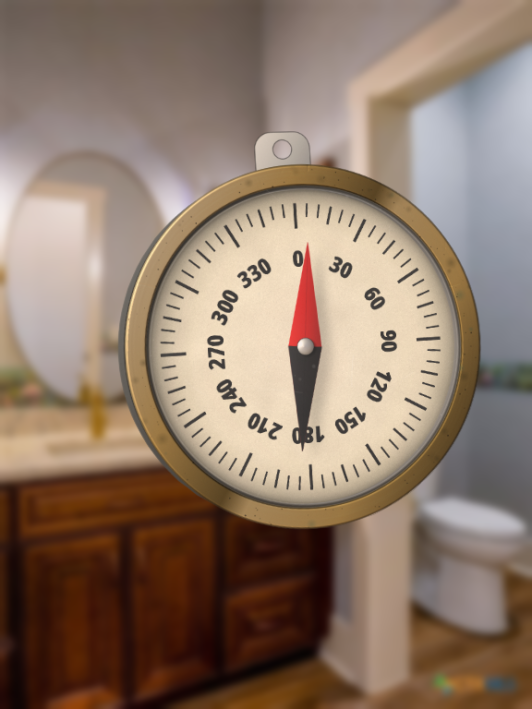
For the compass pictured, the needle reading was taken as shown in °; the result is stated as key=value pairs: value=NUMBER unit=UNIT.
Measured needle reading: value=5 unit=°
